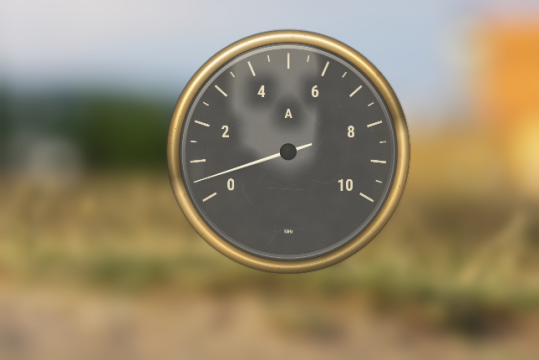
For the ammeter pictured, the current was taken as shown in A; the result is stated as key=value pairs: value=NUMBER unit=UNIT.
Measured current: value=0.5 unit=A
